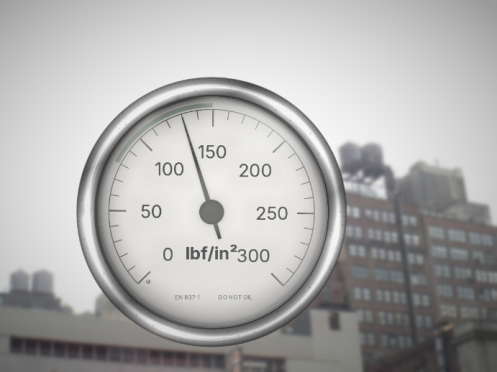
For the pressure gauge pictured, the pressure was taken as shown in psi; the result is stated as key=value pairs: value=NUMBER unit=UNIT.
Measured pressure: value=130 unit=psi
